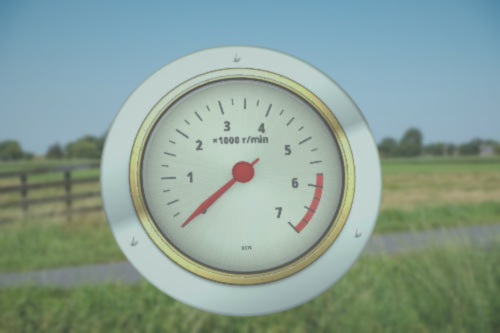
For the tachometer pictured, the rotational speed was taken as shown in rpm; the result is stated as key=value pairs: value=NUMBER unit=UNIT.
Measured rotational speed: value=0 unit=rpm
